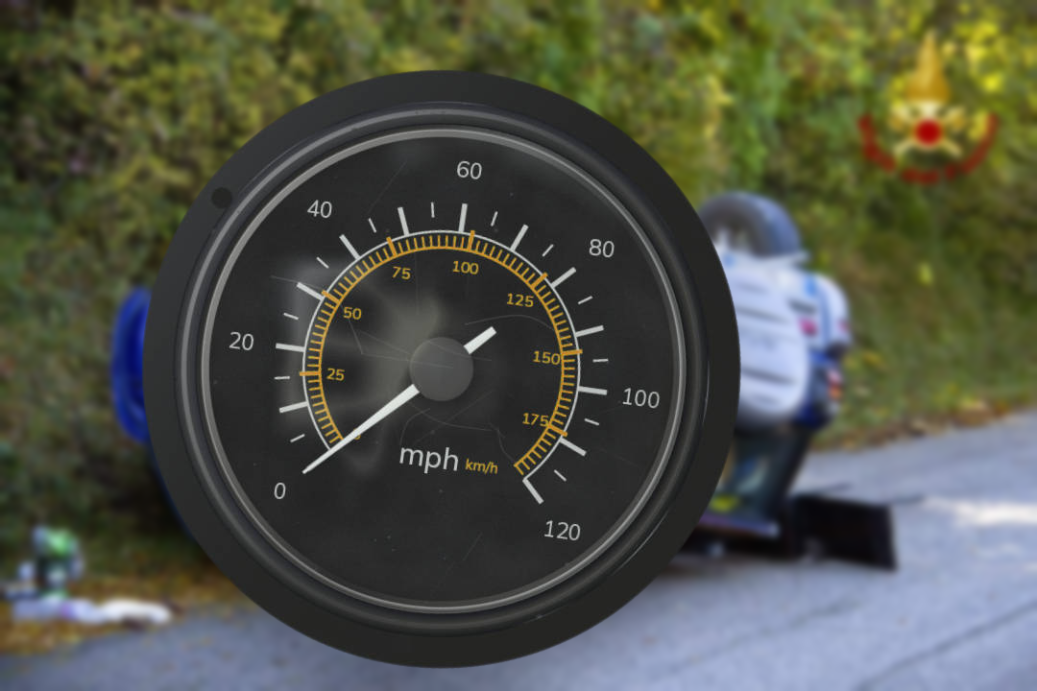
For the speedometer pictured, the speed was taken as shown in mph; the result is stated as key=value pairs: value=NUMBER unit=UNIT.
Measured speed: value=0 unit=mph
